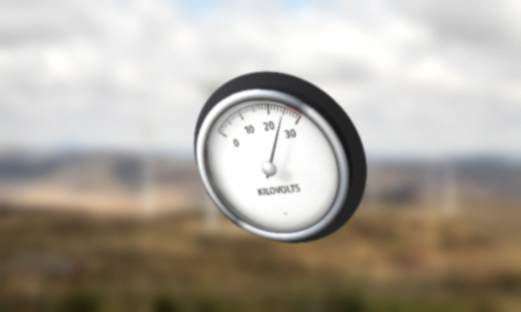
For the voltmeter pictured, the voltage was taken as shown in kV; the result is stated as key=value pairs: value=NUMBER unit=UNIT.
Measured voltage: value=25 unit=kV
